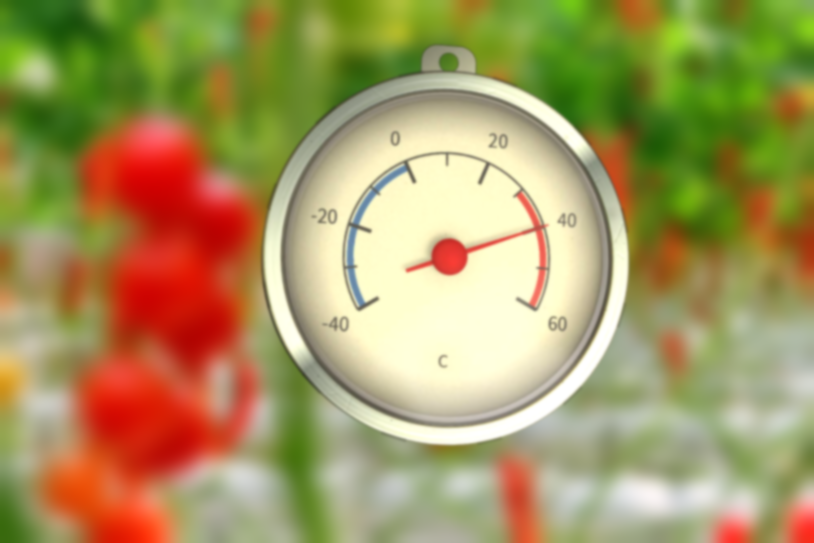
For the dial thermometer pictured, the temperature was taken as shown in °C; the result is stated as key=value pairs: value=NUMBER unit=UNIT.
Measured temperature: value=40 unit=°C
